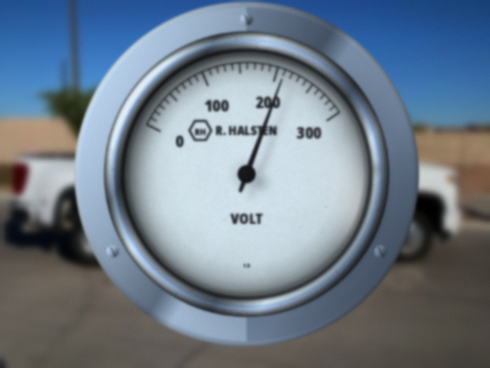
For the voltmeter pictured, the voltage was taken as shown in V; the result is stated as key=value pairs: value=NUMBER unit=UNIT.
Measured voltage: value=210 unit=V
